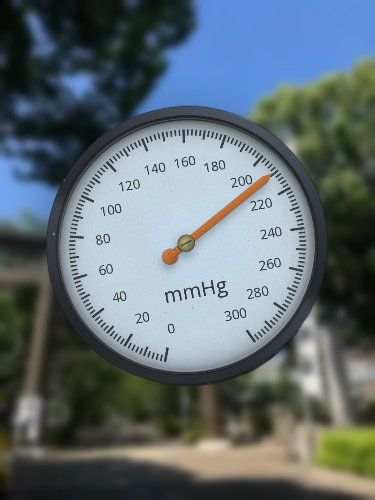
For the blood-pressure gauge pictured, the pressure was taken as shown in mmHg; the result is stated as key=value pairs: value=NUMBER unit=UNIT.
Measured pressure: value=210 unit=mmHg
